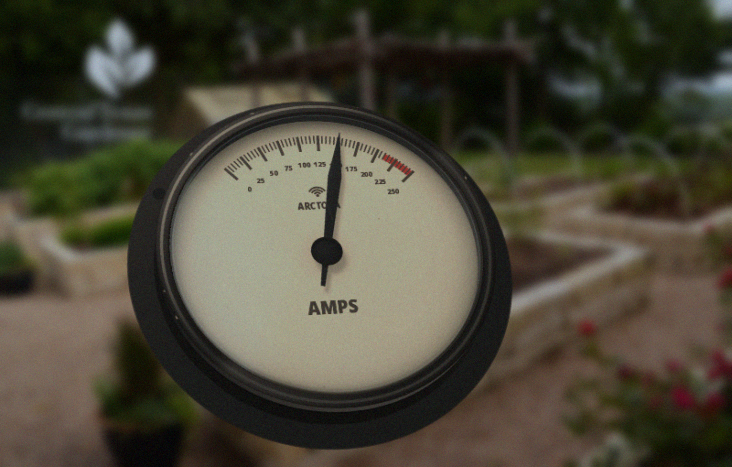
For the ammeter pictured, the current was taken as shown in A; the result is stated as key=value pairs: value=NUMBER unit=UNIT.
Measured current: value=150 unit=A
